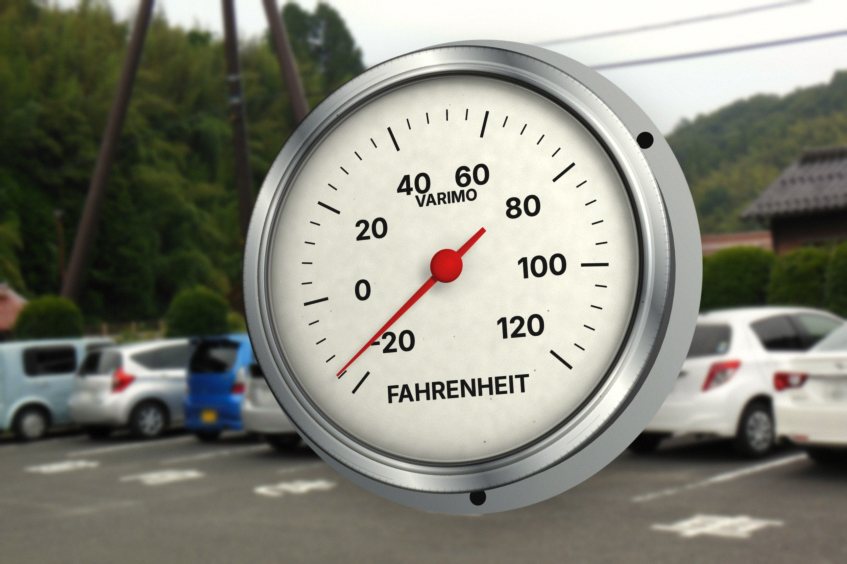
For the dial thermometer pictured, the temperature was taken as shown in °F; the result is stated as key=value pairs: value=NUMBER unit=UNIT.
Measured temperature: value=-16 unit=°F
